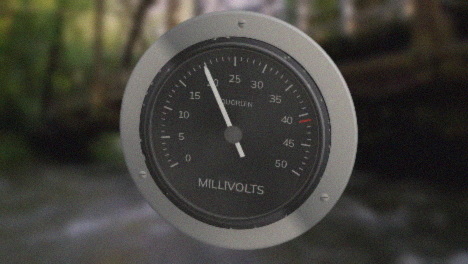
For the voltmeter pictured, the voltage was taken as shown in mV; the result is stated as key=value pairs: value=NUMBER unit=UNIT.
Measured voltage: value=20 unit=mV
